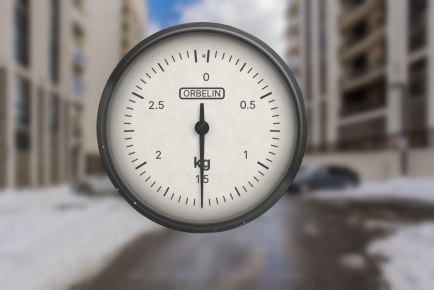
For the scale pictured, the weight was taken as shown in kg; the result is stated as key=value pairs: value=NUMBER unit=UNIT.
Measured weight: value=1.5 unit=kg
